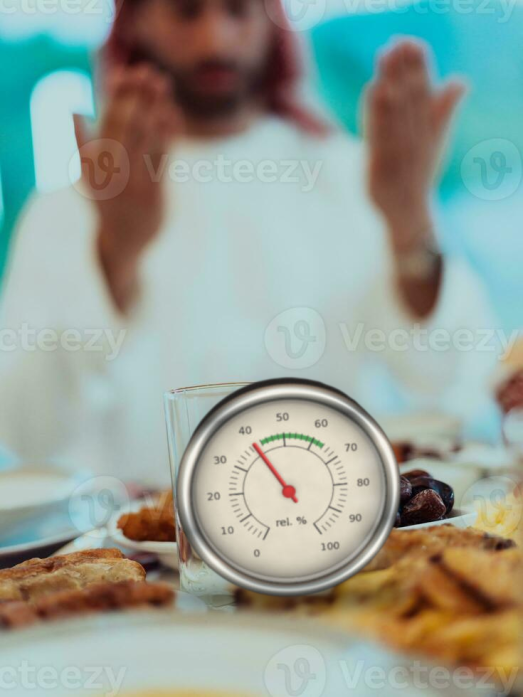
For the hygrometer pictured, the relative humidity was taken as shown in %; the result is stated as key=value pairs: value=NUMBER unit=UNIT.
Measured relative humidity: value=40 unit=%
